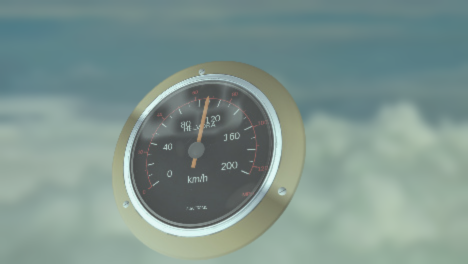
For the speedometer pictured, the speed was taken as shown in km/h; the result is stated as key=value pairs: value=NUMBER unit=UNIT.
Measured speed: value=110 unit=km/h
